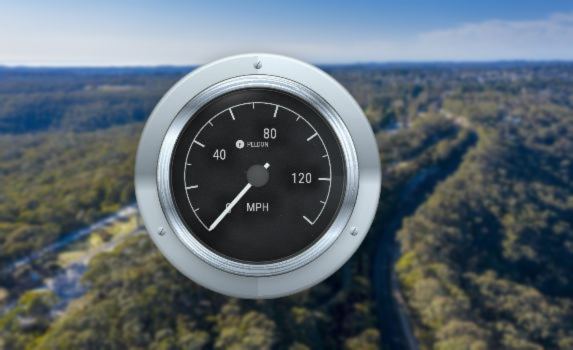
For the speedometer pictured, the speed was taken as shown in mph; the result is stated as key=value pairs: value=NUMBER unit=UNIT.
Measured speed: value=0 unit=mph
